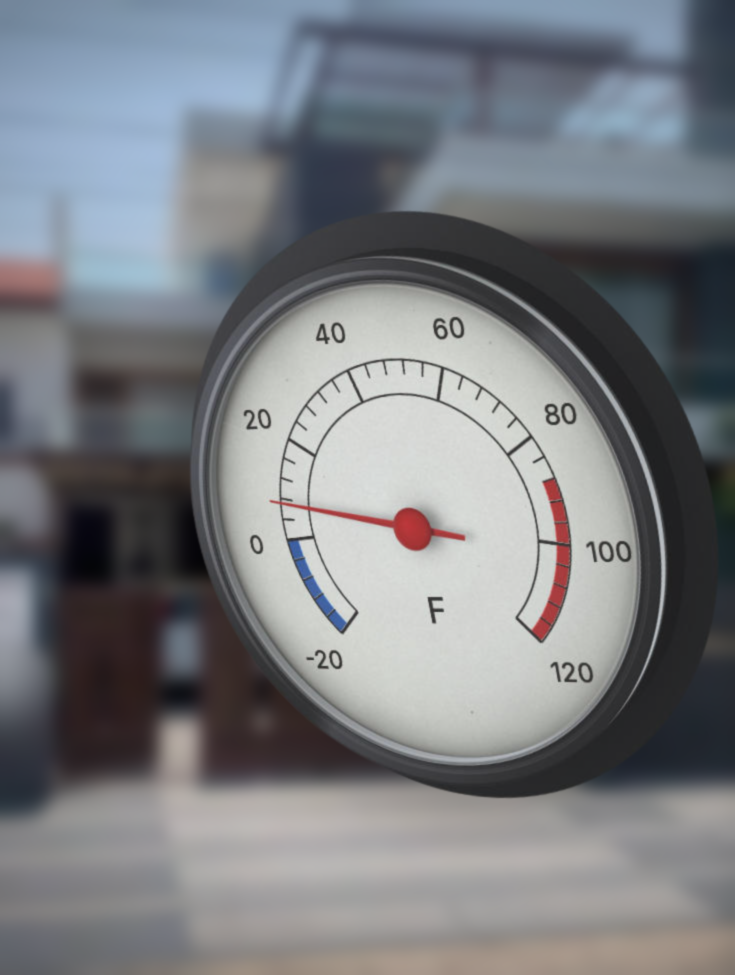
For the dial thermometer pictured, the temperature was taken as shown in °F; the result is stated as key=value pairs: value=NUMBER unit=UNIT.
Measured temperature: value=8 unit=°F
